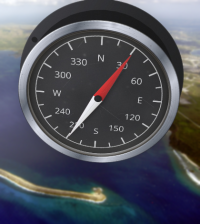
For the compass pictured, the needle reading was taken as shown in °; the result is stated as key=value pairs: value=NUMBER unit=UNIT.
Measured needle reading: value=30 unit=°
